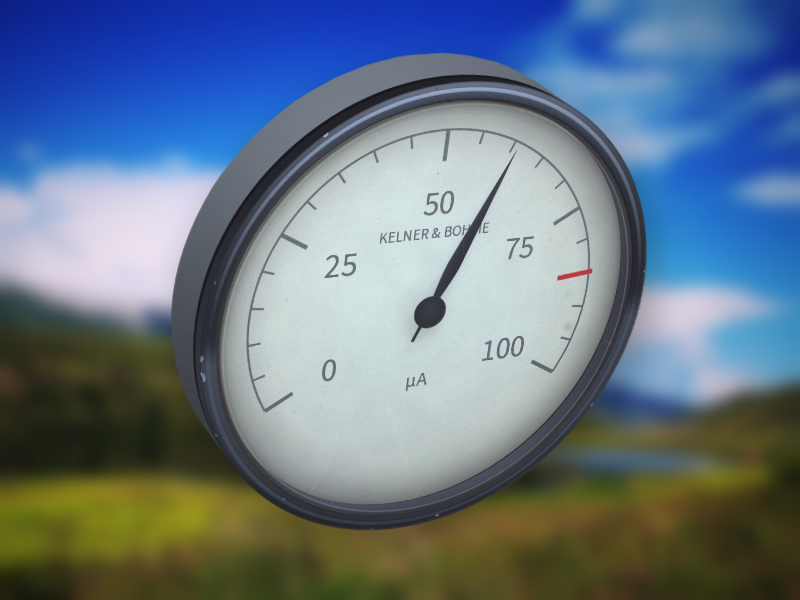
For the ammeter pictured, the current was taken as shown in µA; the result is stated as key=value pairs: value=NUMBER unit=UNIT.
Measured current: value=60 unit=µA
